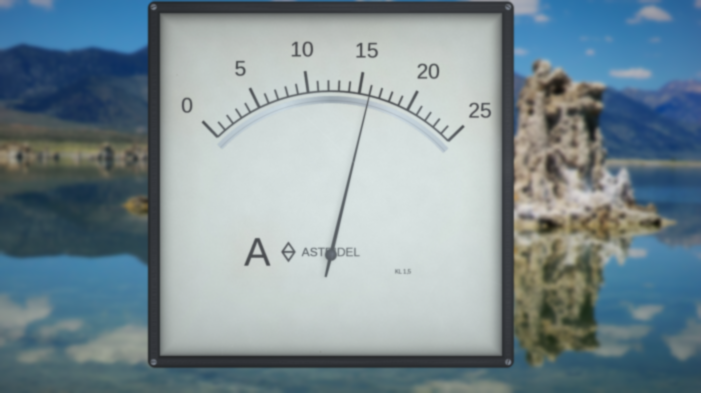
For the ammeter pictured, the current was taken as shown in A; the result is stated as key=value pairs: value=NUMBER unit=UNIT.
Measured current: value=16 unit=A
